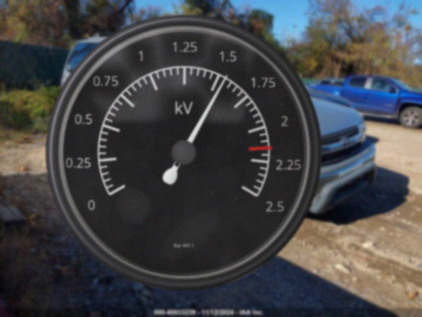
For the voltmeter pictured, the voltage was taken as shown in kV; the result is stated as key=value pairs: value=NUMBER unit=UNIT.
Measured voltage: value=1.55 unit=kV
